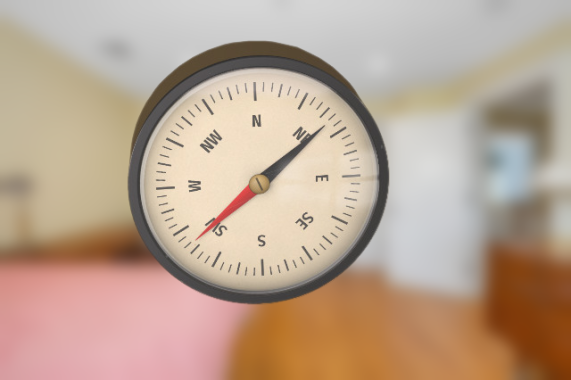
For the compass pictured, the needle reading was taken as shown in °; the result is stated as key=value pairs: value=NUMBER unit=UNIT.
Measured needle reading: value=230 unit=°
